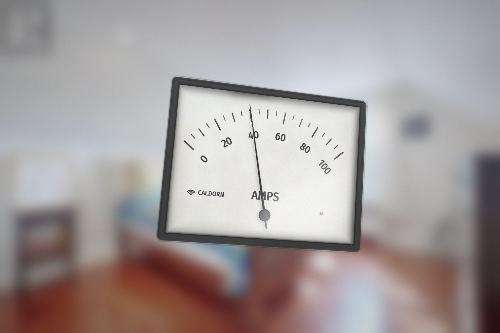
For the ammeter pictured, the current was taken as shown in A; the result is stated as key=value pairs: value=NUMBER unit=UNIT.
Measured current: value=40 unit=A
